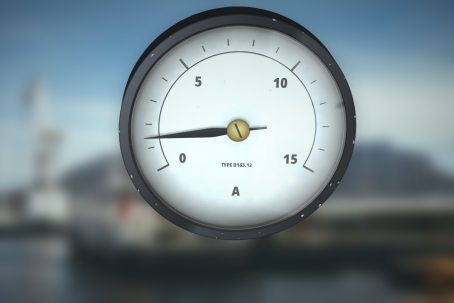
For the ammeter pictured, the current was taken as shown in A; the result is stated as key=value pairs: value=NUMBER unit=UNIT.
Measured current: value=1.5 unit=A
